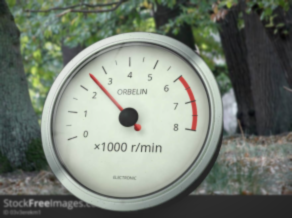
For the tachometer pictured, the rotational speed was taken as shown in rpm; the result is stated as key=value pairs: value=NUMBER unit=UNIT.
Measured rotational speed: value=2500 unit=rpm
